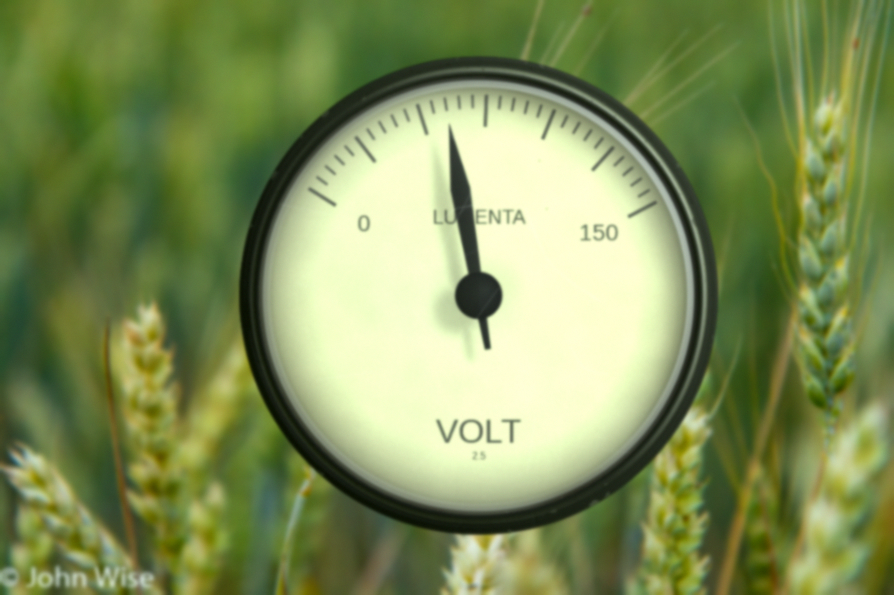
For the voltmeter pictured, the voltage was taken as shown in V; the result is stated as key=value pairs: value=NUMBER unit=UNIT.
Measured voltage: value=60 unit=V
